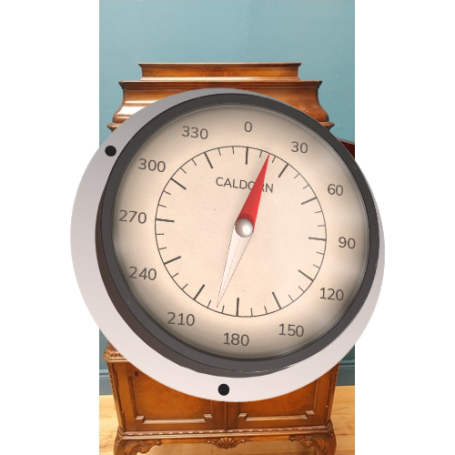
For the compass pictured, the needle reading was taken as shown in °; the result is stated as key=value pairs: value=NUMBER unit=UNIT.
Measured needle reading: value=15 unit=°
